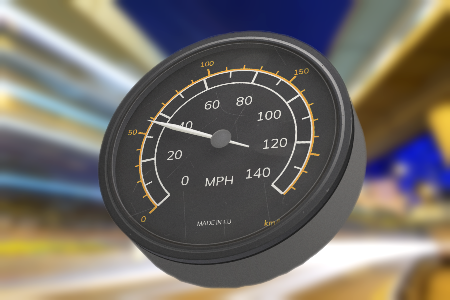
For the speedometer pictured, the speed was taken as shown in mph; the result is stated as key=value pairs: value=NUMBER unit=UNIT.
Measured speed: value=35 unit=mph
